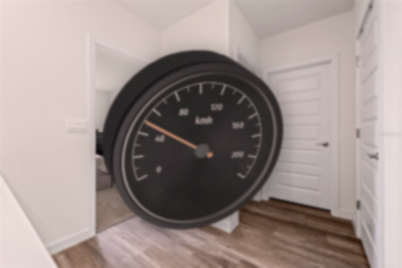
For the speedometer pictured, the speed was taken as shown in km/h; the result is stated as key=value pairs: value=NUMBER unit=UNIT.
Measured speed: value=50 unit=km/h
